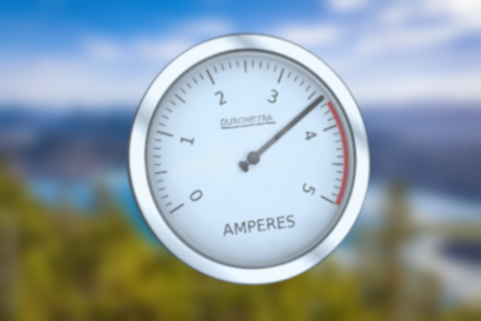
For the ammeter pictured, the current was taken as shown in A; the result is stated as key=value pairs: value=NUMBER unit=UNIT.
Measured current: value=3.6 unit=A
